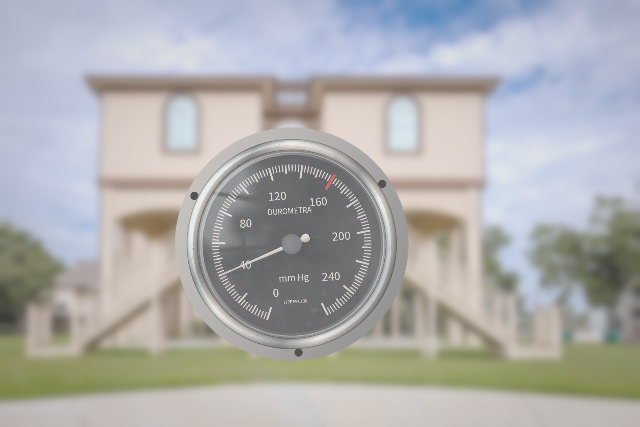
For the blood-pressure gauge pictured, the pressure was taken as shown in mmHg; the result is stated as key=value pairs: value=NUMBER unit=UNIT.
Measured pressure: value=40 unit=mmHg
